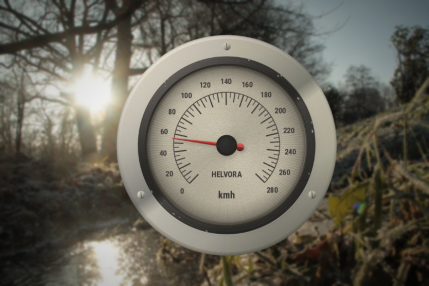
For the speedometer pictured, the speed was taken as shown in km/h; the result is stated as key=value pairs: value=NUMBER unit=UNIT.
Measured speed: value=55 unit=km/h
